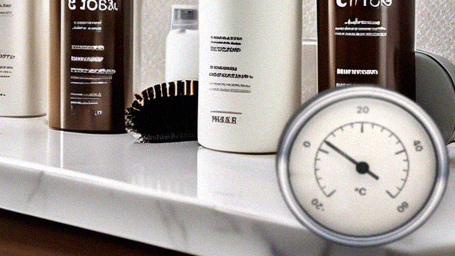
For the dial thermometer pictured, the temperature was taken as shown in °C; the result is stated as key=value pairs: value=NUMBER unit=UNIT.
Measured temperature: value=4 unit=°C
